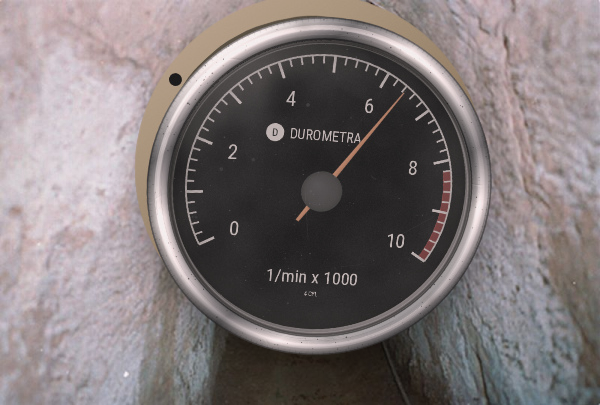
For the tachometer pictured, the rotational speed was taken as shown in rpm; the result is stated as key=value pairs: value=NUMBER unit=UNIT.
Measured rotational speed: value=6400 unit=rpm
